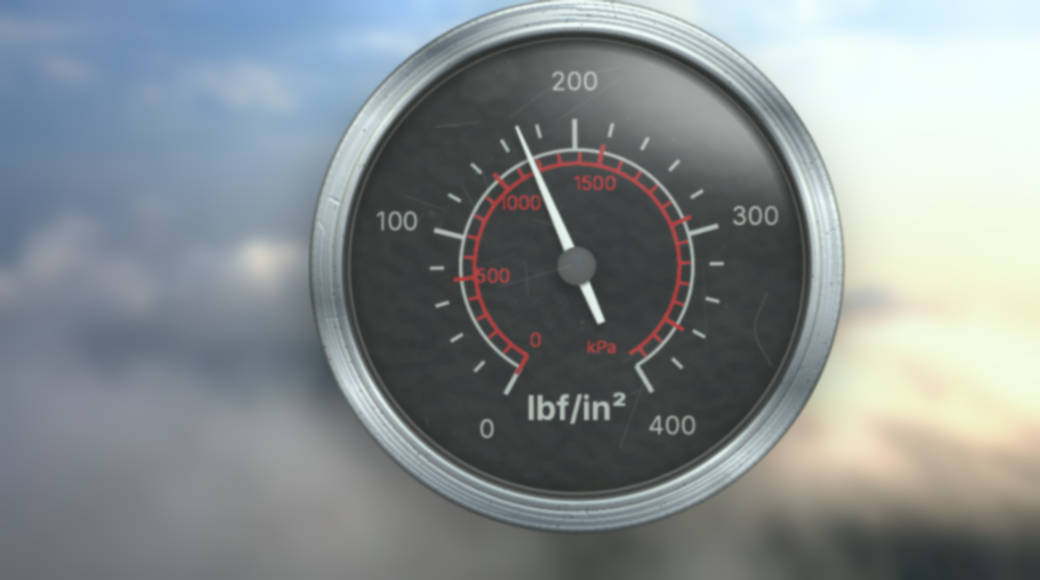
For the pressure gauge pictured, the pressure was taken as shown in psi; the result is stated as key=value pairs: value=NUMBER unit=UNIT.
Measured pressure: value=170 unit=psi
